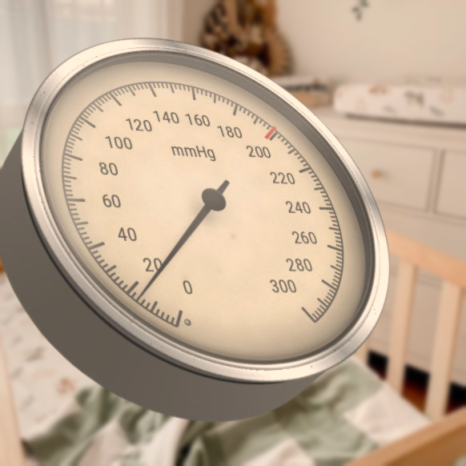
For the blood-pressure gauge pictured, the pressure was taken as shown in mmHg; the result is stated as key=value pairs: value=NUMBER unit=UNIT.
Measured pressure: value=16 unit=mmHg
